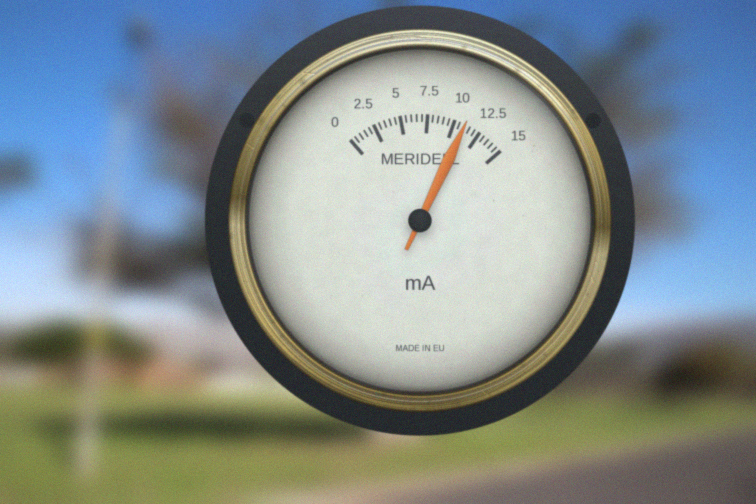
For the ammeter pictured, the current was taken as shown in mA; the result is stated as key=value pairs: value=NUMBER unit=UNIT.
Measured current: value=11 unit=mA
